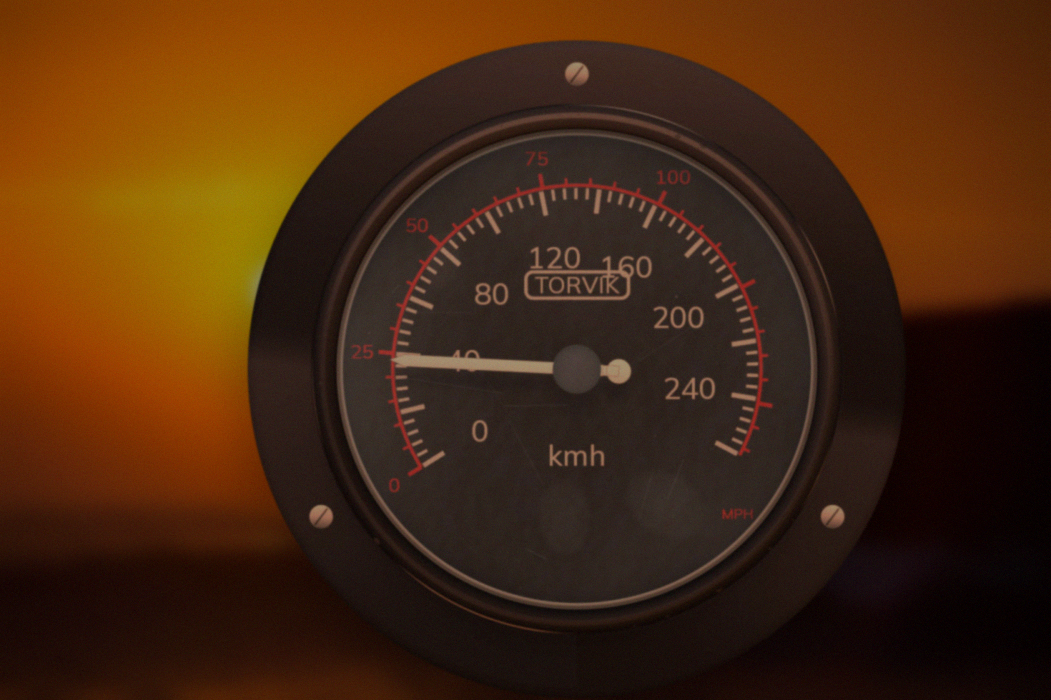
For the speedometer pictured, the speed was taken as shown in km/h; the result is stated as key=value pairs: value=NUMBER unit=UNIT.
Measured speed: value=38 unit=km/h
